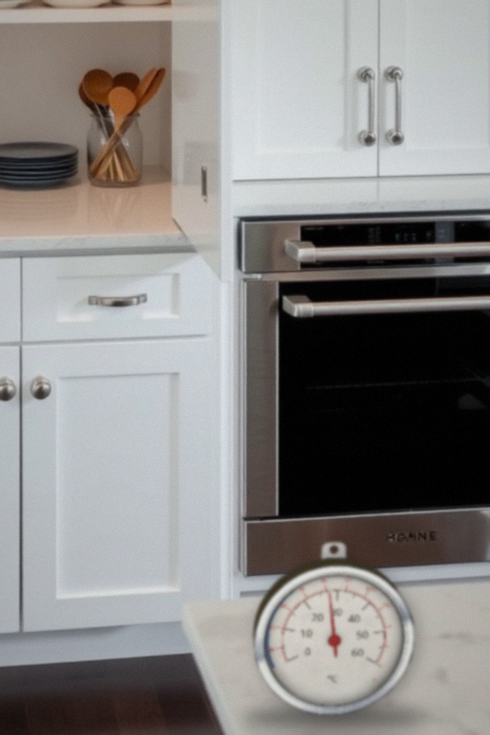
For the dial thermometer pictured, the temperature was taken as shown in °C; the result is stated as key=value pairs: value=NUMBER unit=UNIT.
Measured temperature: value=27.5 unit=°C
